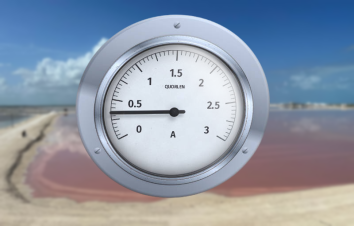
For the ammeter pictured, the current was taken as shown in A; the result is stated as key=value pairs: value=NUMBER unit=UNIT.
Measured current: value=0.35 unit=A
